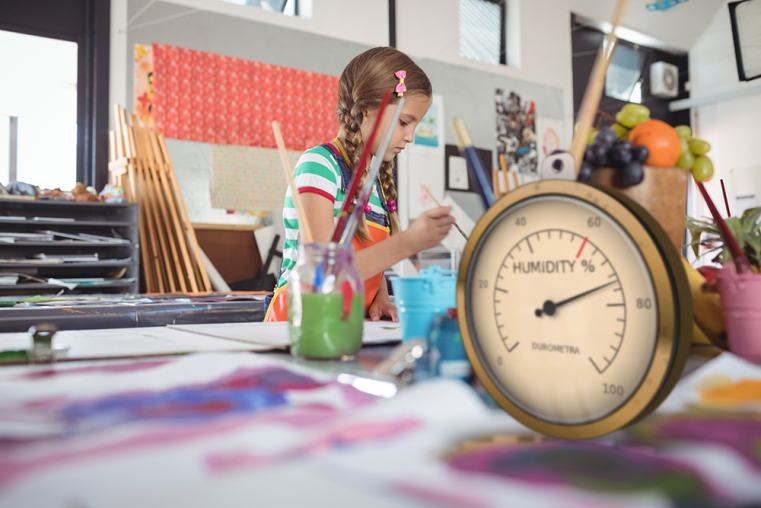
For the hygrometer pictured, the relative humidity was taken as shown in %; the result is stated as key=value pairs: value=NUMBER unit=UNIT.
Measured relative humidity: value=74 unit=%
